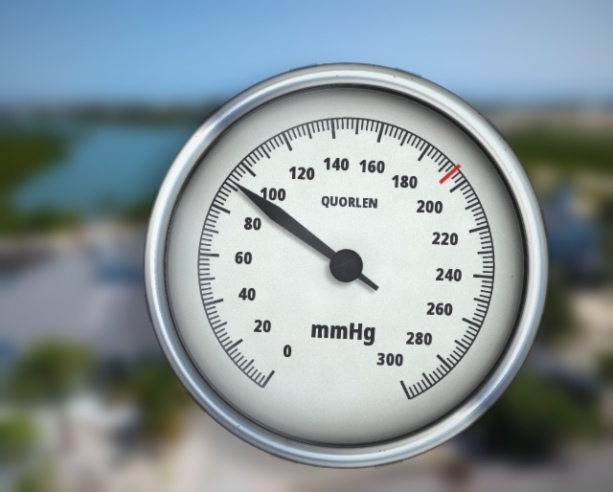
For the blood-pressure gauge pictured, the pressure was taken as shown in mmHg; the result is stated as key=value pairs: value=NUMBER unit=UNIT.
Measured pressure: value=92 unit=mmHg
